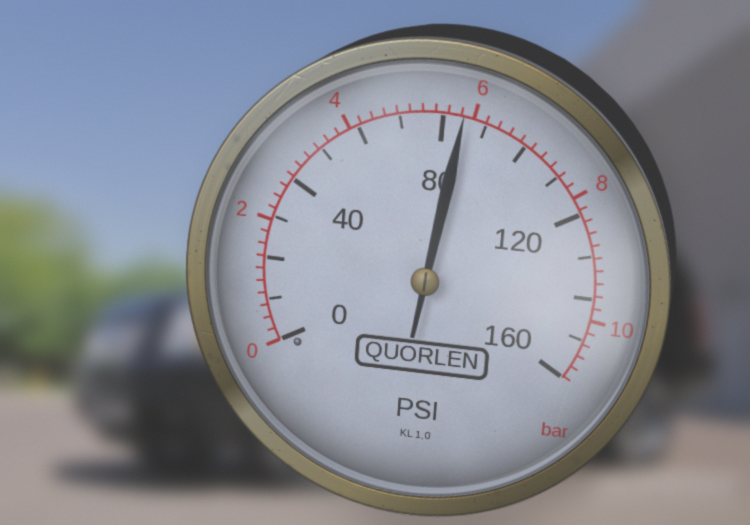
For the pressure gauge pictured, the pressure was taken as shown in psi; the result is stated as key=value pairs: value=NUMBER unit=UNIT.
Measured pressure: value=85 unit=psi
